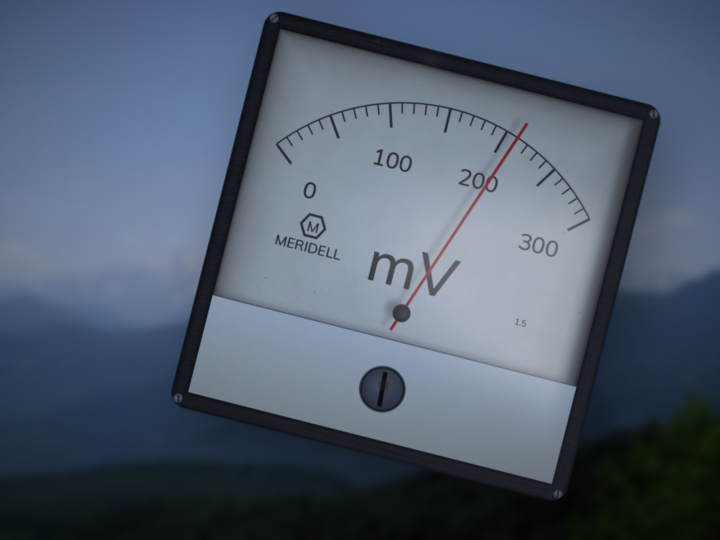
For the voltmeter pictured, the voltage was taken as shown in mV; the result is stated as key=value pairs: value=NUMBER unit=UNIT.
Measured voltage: value=210 unit=mV
